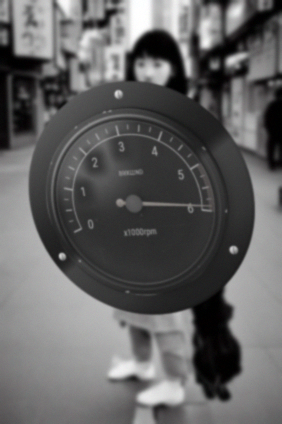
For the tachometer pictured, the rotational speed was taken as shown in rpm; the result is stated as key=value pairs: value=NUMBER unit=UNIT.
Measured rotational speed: value=5875 unit=rpm
